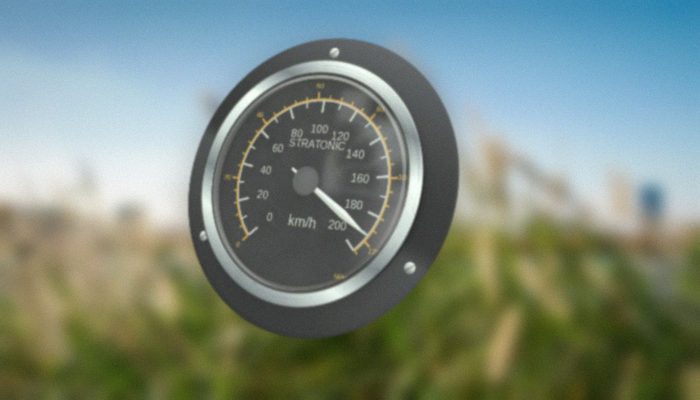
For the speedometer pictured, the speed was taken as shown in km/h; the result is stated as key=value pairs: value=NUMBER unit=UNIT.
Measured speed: value=190 unit=km/h
